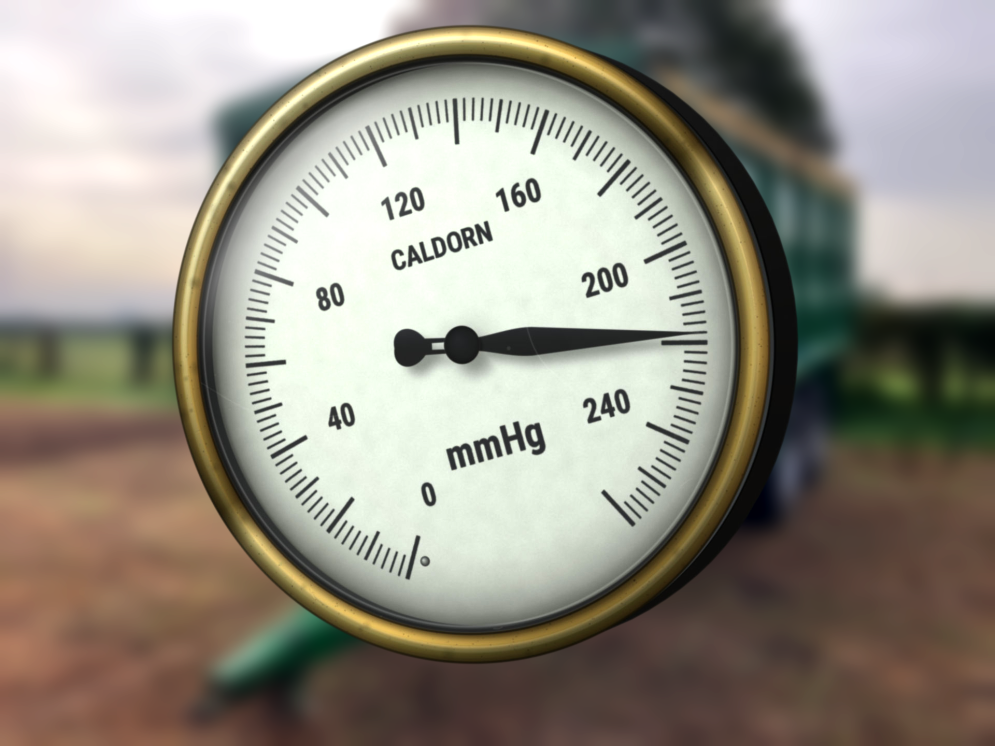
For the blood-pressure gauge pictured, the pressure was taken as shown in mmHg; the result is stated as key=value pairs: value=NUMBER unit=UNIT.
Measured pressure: value=218 unit=mmHg
